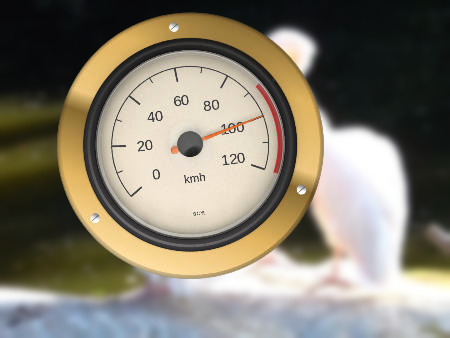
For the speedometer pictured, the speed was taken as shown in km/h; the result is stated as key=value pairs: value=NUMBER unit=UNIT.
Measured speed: value=100 unit=km/h
